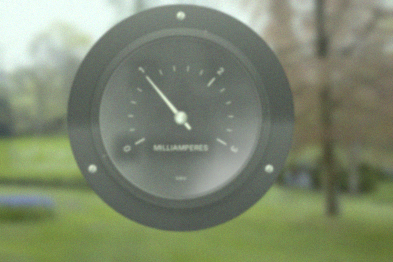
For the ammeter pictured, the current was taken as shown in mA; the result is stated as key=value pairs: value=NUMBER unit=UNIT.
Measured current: value=1 unit=mA
